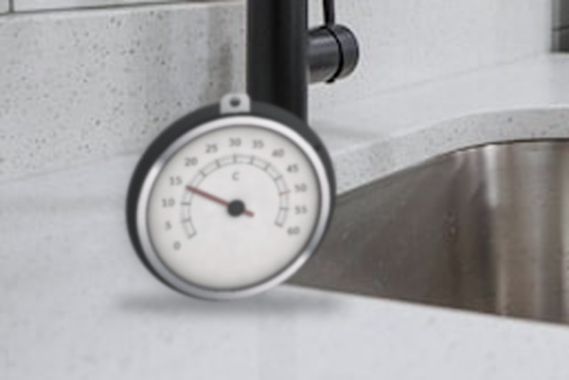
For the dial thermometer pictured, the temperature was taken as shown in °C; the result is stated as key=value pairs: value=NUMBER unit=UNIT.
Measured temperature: value=15 unit=°C
